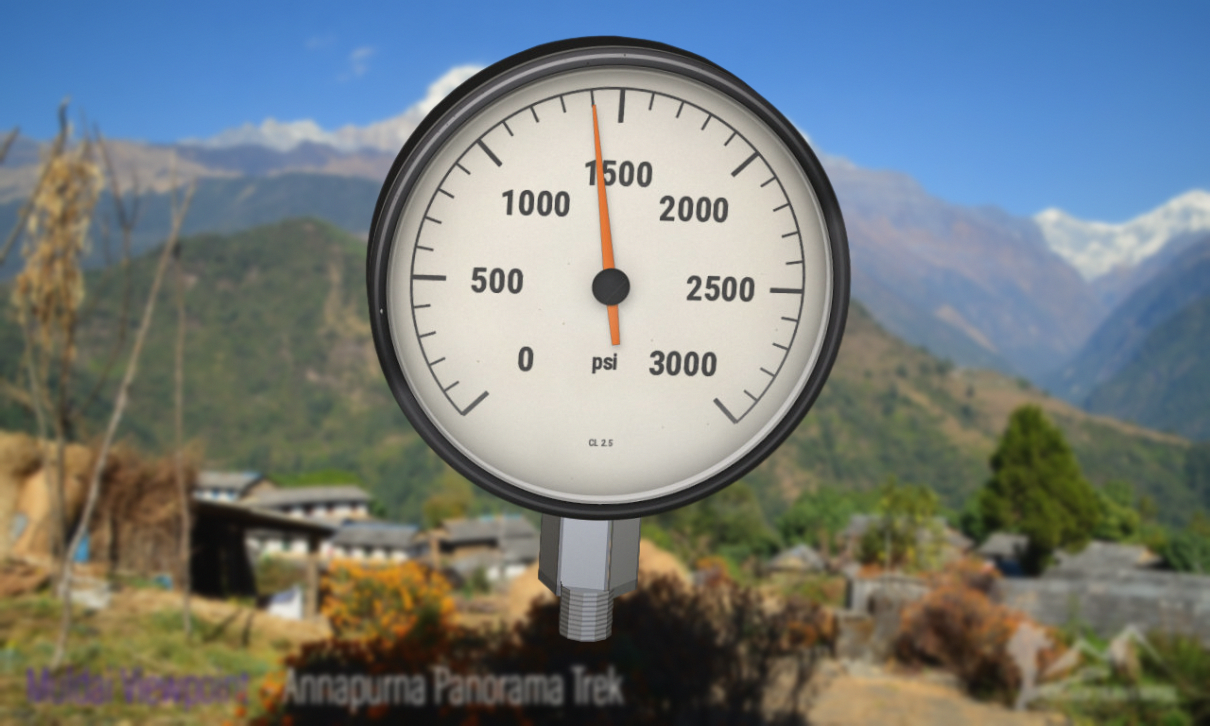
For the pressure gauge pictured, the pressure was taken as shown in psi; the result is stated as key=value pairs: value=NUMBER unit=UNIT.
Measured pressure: value=1400 unit=psi
